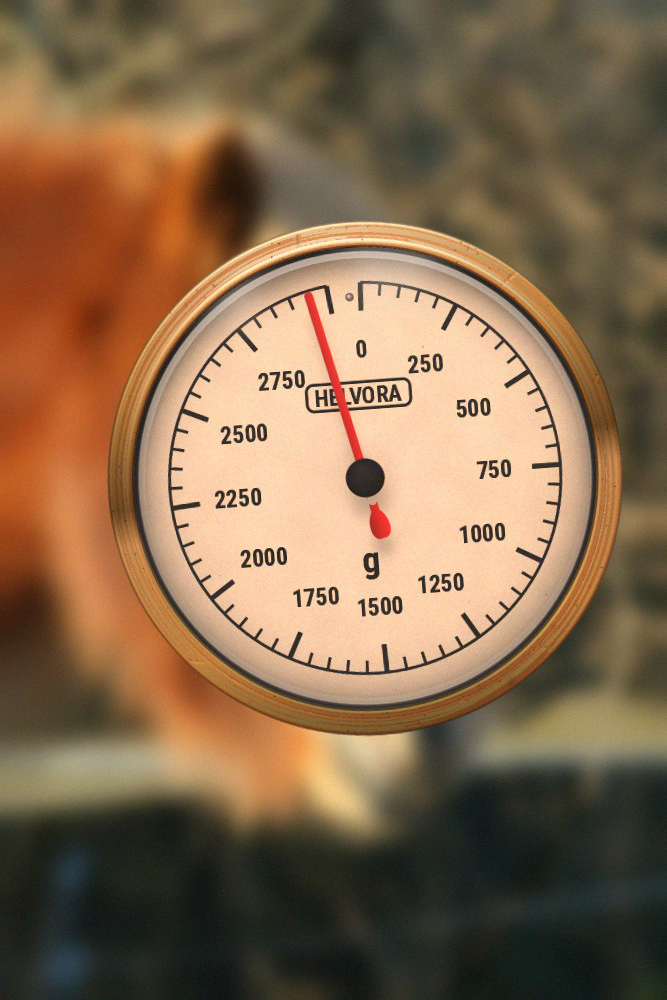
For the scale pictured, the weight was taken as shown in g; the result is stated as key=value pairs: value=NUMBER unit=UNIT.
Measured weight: value=2950 unit=g
